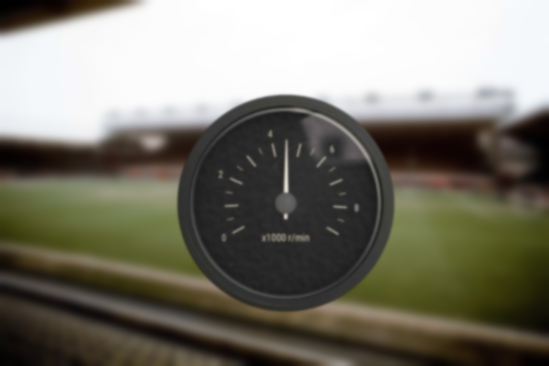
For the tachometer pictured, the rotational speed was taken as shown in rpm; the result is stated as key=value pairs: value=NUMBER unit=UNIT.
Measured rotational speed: value=4500 unit=rpm
